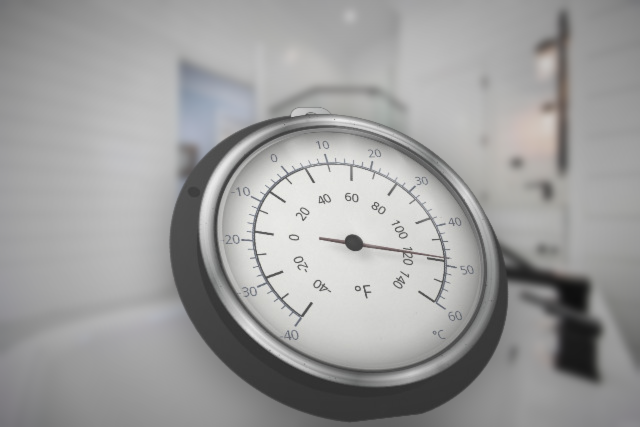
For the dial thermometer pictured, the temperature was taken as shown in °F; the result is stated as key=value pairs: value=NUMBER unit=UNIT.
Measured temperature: value=120 unit=°F
